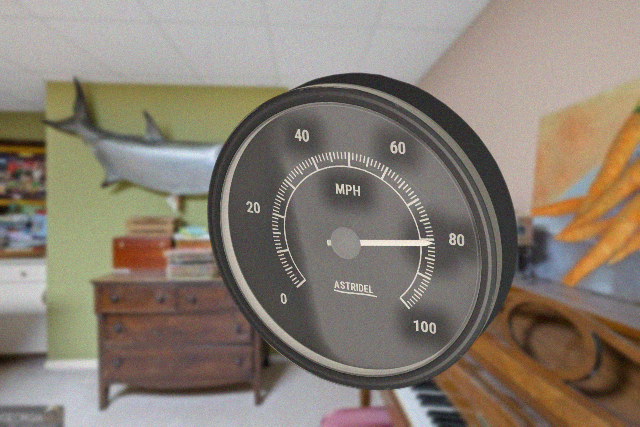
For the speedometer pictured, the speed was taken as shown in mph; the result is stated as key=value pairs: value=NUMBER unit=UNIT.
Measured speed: value=80 unit=mph
